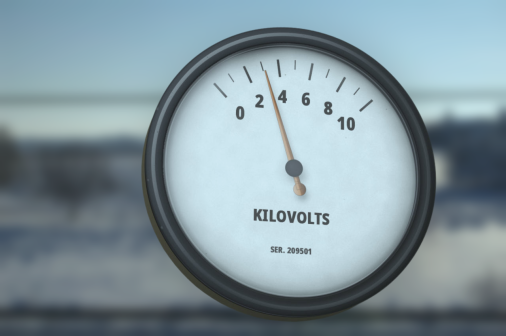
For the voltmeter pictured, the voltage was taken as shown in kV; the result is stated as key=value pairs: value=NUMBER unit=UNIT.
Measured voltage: value=3 unit=kV
